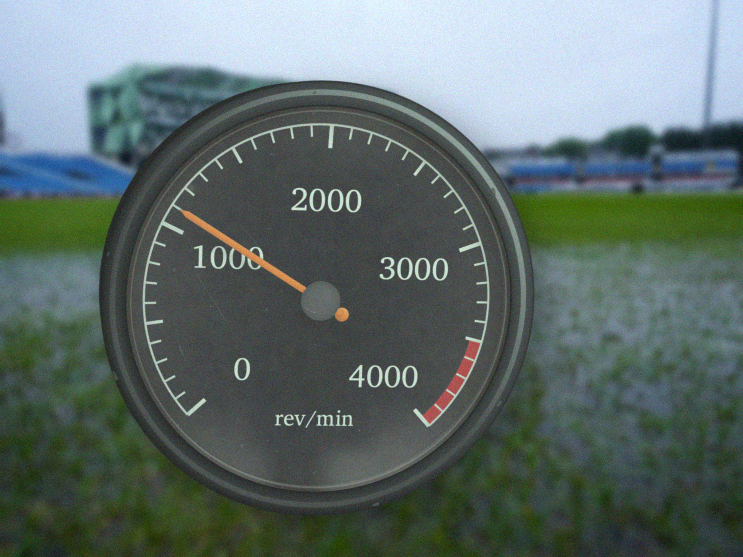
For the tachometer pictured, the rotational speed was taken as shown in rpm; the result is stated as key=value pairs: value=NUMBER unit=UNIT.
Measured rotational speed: value=1100 unit=rpm
